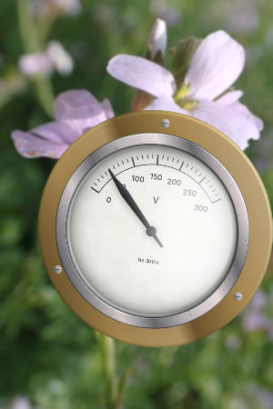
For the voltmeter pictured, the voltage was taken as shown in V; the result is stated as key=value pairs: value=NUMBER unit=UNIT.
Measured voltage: value=50 unit=V
